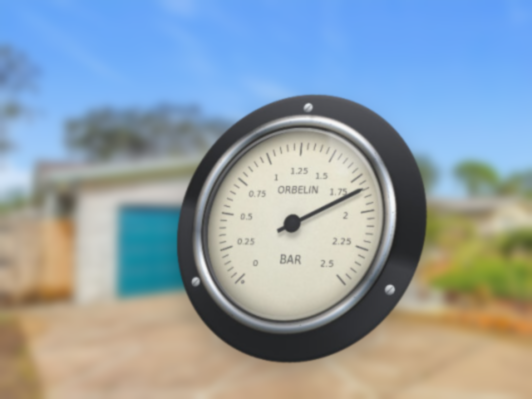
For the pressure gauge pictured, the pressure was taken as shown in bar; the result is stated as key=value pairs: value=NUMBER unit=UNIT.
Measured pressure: value=1.85 unit=bar
